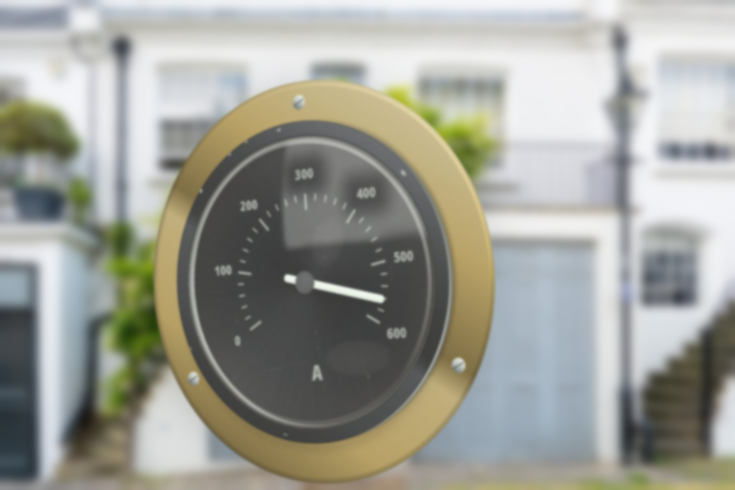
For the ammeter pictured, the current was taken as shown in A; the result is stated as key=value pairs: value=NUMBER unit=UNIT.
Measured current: value=560 unit=A
